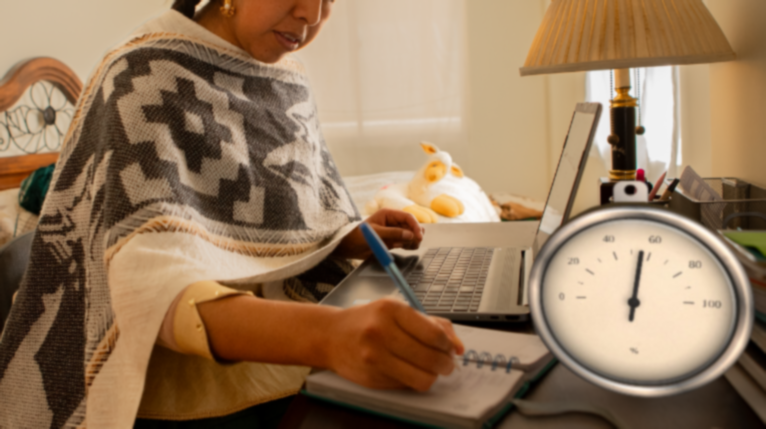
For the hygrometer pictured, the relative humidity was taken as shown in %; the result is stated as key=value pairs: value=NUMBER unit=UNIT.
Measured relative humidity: value=55 unit=%
